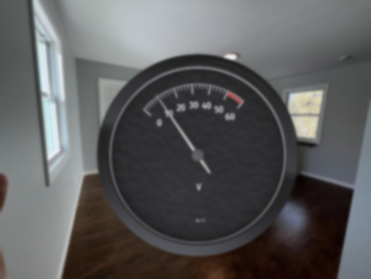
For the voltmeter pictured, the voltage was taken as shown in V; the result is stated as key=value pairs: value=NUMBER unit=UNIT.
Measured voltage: value=10 unit=V
